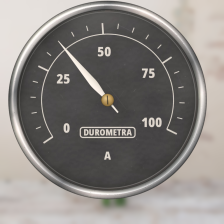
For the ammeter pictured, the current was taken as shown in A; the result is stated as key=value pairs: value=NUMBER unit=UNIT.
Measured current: value=35 unit=A
